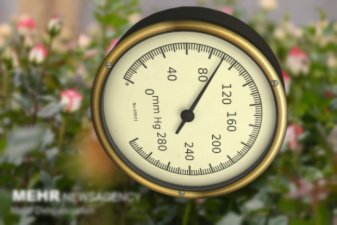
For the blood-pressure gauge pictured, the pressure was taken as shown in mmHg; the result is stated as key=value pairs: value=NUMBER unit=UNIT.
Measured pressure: value=90 unit=mmHg
